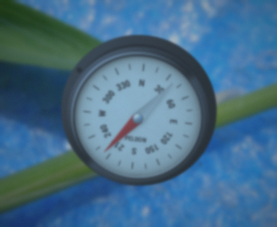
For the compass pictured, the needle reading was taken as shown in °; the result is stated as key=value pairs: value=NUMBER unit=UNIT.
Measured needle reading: value=217.5 unit=°
